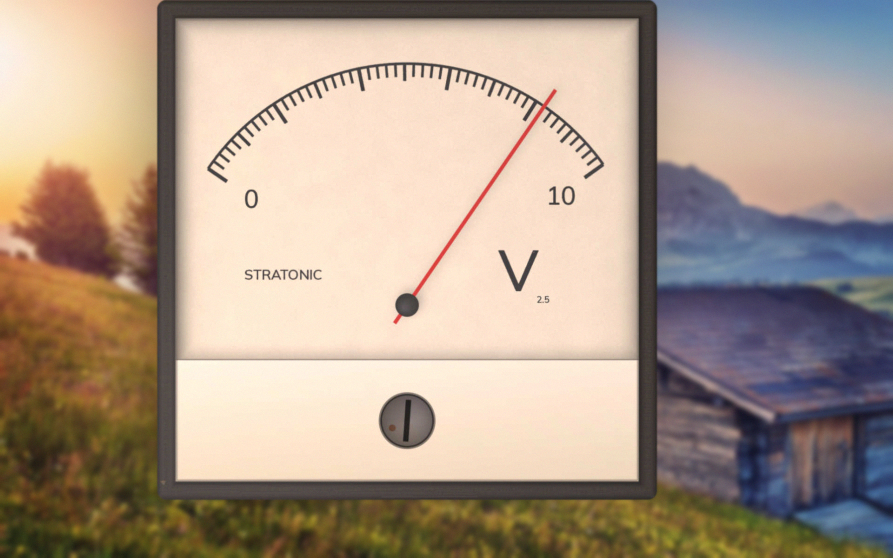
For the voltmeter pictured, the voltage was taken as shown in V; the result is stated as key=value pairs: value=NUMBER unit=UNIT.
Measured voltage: value=8.2 unit=V
